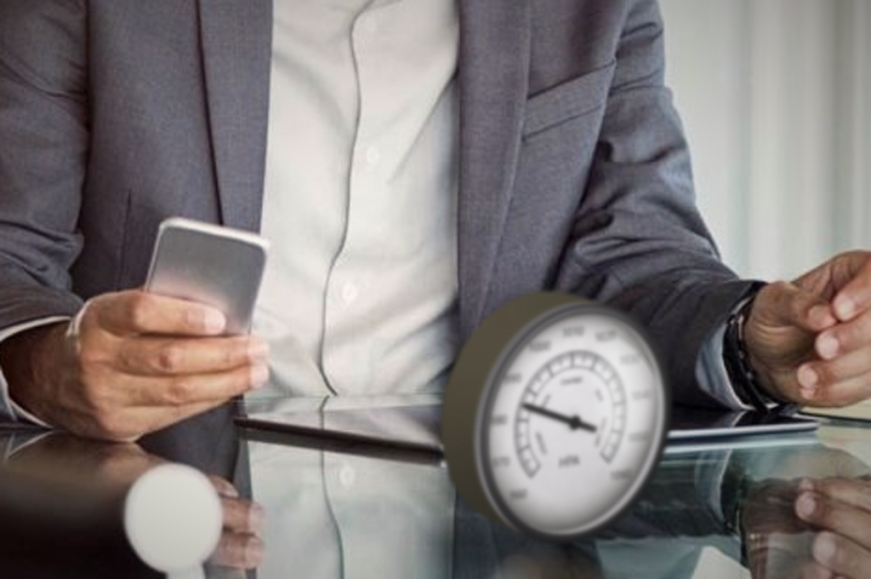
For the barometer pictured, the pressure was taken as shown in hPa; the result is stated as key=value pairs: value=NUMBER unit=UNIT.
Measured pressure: value=985 unit=hPa
